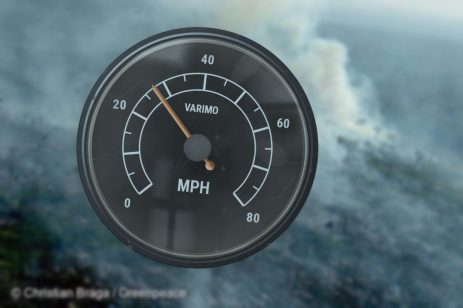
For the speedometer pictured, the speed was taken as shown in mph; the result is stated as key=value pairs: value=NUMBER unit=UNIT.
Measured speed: value=27.5 unit=mph
